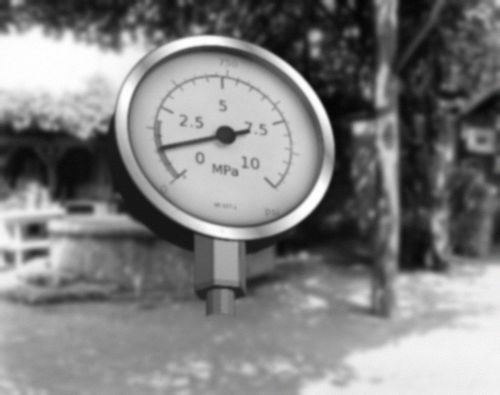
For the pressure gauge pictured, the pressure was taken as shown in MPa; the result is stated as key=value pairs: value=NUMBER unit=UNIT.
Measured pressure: value=1 unit=MPa
